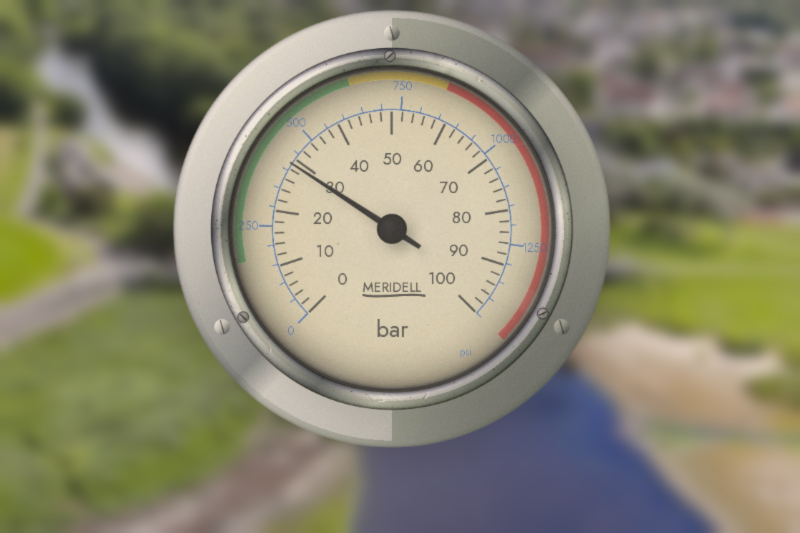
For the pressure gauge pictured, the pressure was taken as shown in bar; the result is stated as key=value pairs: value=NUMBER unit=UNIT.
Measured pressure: value=29 unit=bar
